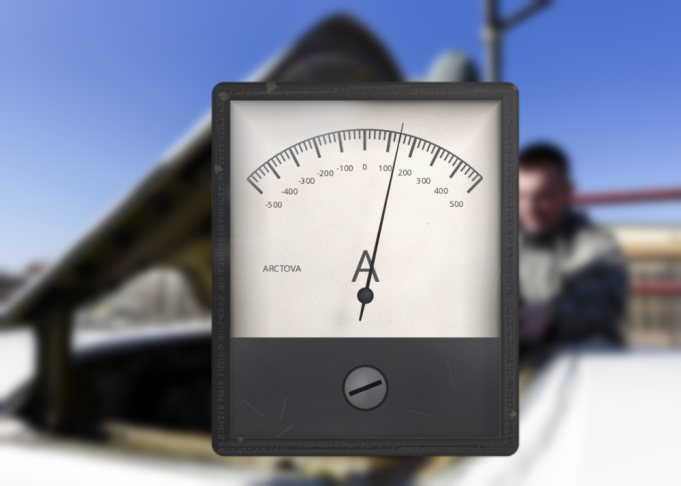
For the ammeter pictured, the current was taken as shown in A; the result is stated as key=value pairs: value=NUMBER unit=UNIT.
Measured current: value=140 unit=A
